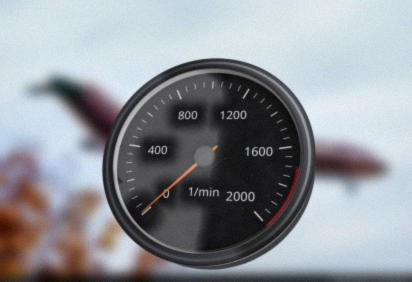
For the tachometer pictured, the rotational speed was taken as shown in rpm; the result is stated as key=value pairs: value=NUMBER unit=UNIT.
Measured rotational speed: value=0 unit=rpm
